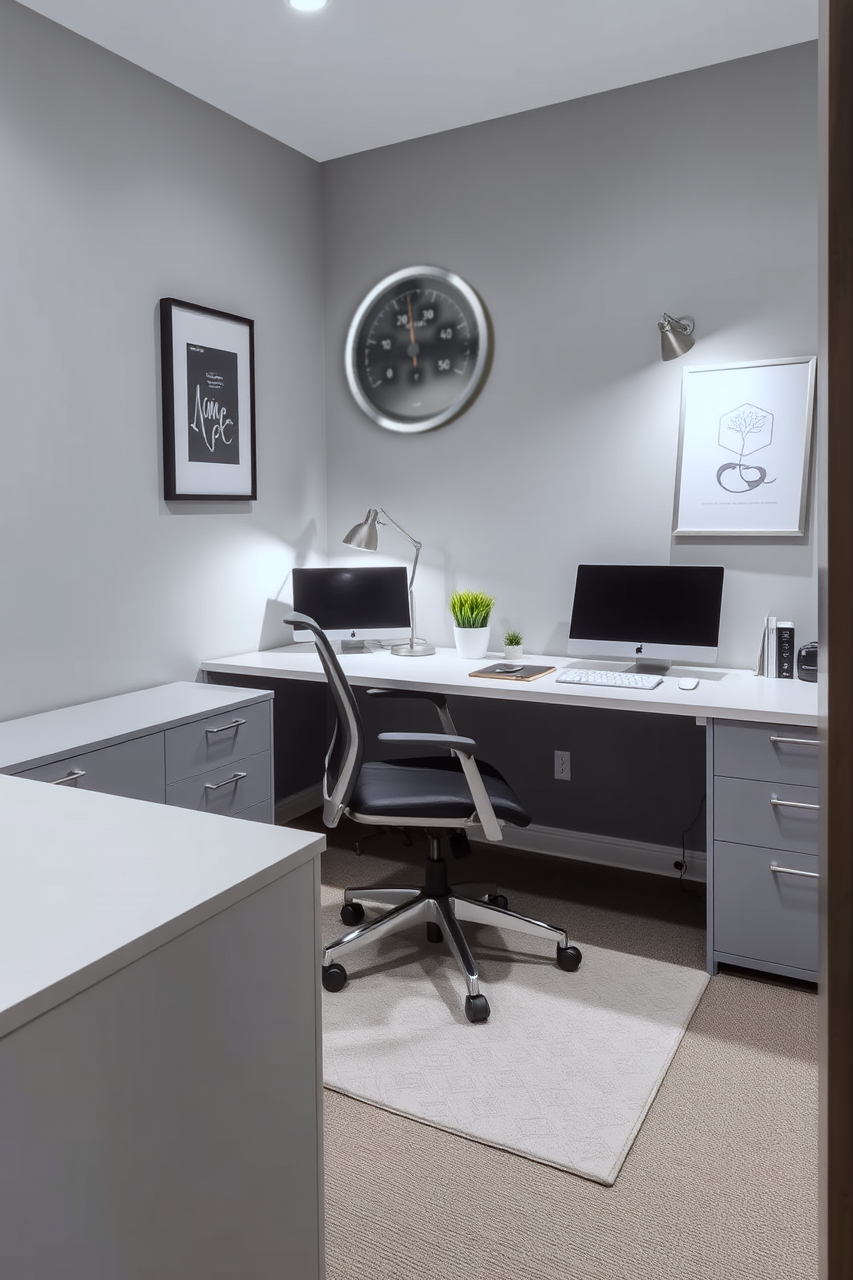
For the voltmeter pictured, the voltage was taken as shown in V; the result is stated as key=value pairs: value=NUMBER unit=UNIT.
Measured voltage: value=24 unit=V
